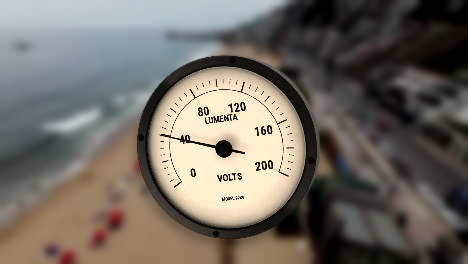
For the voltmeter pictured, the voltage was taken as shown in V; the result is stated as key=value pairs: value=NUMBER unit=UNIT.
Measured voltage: value=40 unit=V
